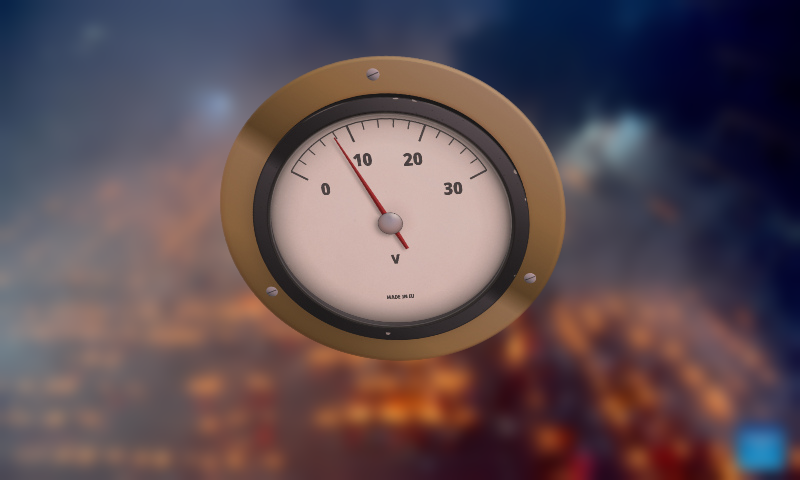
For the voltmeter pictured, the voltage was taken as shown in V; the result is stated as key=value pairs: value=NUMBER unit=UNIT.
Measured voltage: value=8 unit=V
